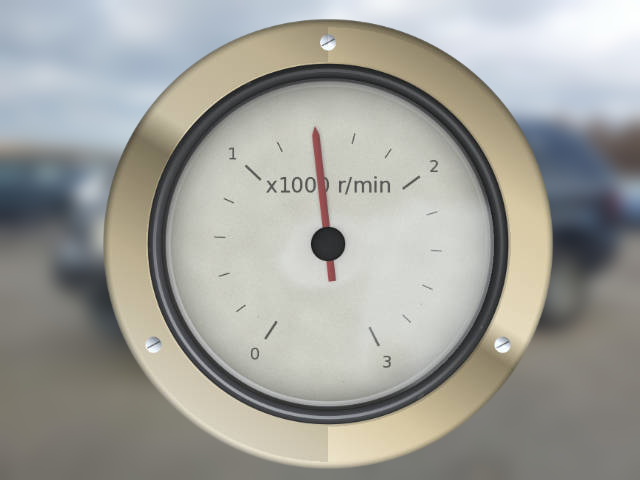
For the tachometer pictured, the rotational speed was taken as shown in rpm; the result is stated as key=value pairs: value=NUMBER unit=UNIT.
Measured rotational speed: value=1400 unit=rpm
